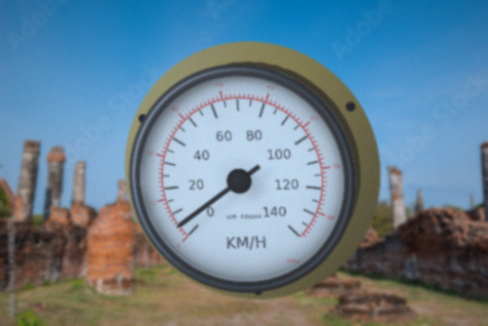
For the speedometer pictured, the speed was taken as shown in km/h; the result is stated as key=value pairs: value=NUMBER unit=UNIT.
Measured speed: value=5 unit=km/h
